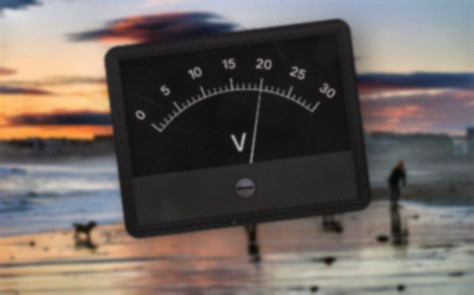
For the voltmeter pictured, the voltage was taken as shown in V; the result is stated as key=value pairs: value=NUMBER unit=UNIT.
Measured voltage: value=20 unit=V
